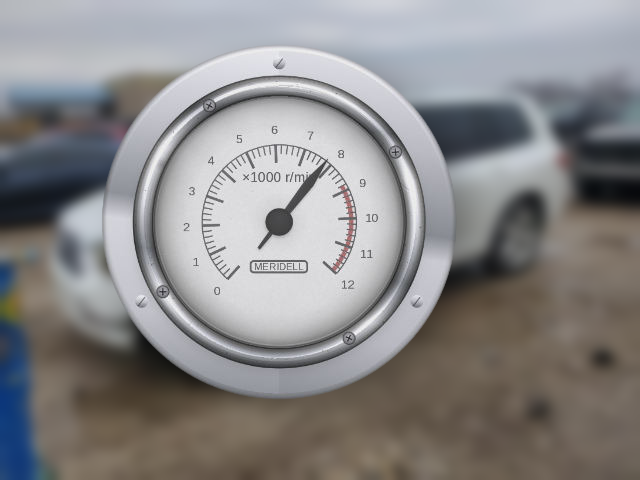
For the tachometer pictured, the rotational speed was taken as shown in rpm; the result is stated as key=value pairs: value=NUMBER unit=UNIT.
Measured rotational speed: value=7800 unit=rpm
